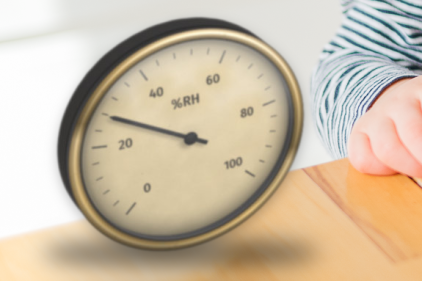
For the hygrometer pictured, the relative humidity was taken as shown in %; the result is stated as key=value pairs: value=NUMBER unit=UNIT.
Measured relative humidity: value=28 unit=%
